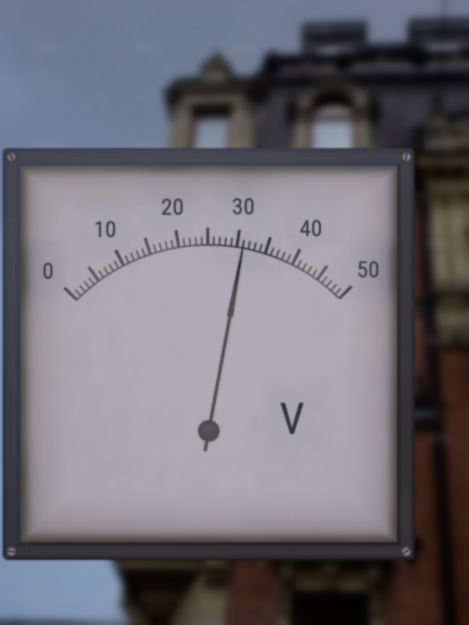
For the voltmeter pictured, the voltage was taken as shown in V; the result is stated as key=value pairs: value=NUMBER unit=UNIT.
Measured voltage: value=31 unit=V
